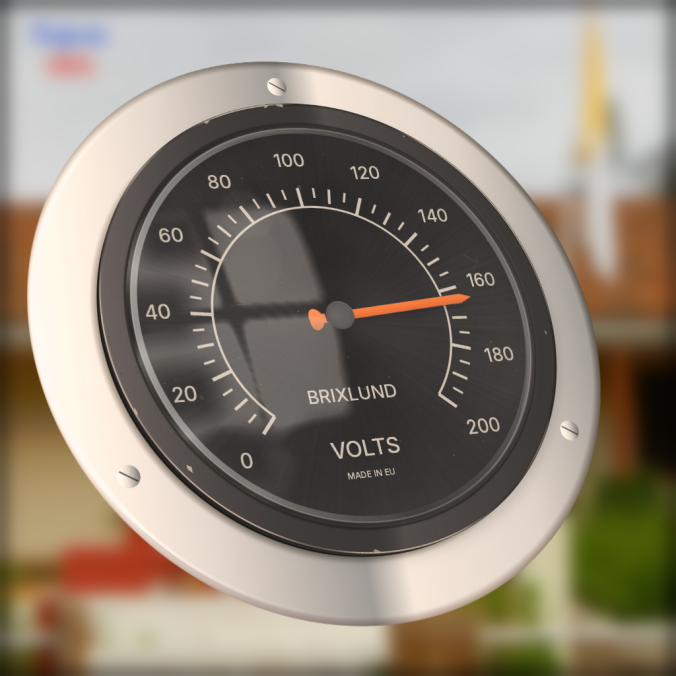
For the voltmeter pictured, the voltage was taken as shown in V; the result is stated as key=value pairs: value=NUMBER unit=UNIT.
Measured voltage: value=165 unit=V
